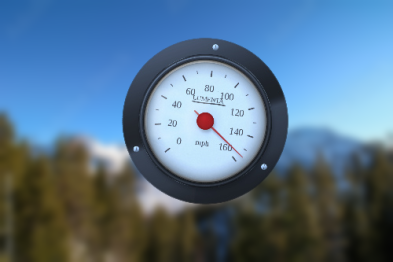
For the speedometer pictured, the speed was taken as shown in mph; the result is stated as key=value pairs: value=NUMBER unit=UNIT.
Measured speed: value=155 unit=mph
